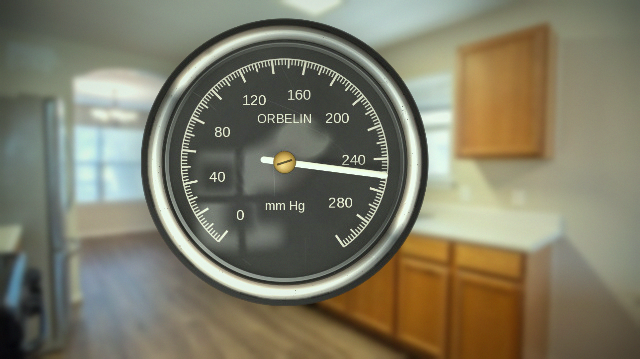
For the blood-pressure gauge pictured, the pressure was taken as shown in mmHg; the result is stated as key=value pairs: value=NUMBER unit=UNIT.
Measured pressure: value=250 unit=mmHg
